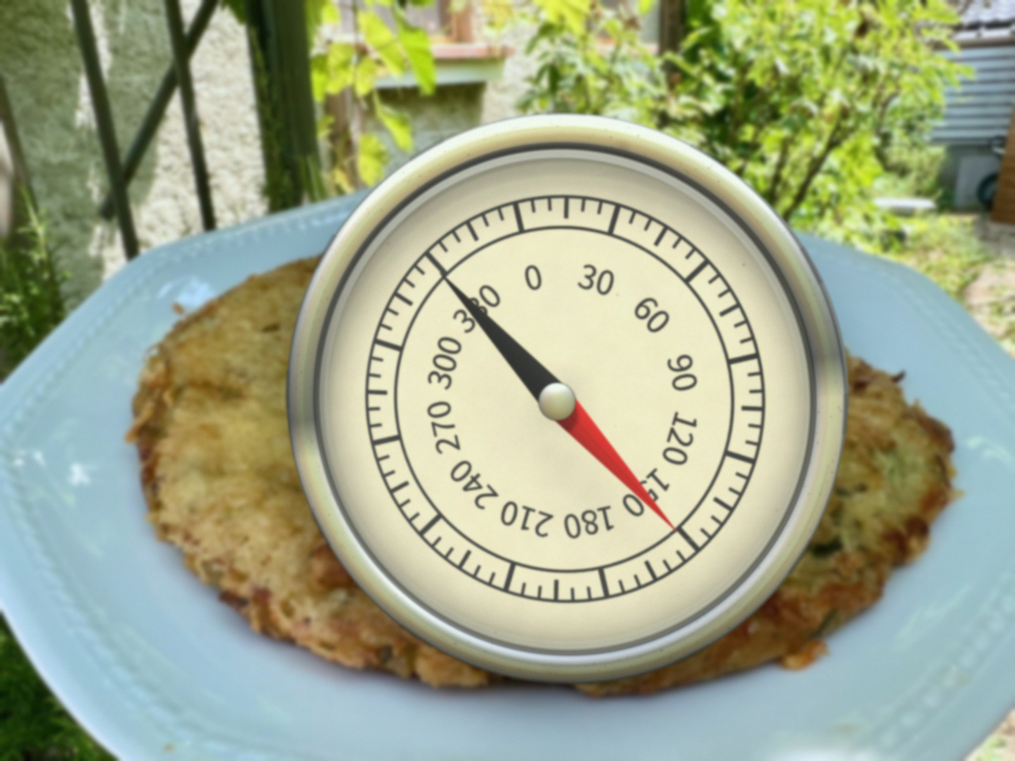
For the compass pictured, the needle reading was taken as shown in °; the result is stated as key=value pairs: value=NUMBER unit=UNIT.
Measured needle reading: value=150 unit=°
